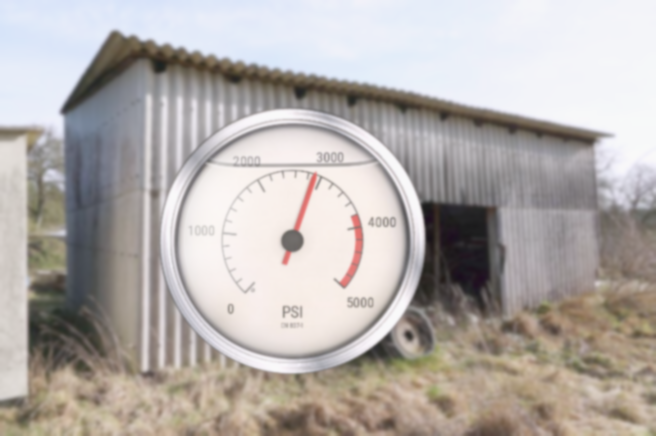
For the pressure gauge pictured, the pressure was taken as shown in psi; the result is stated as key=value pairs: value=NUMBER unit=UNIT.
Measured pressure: value=2900 unit=psi
